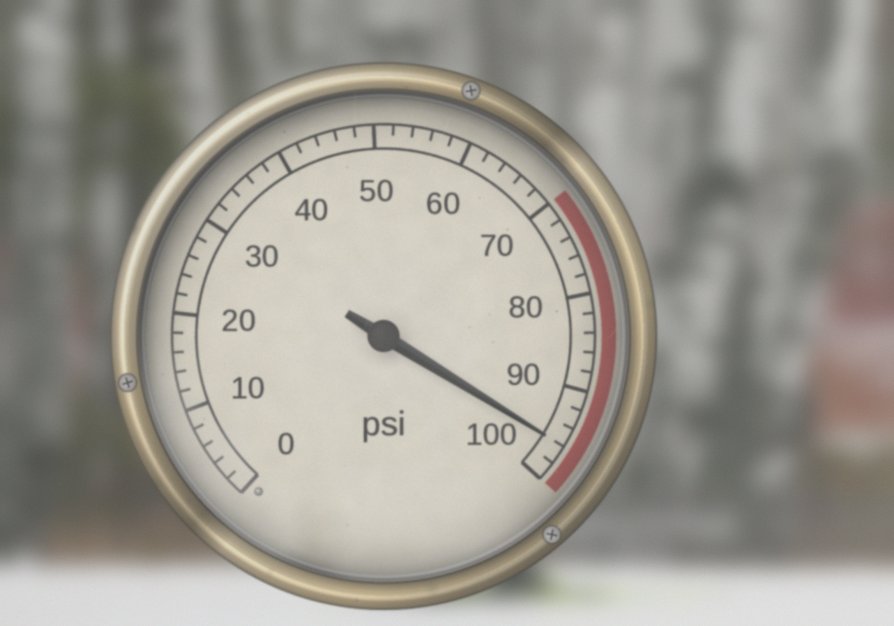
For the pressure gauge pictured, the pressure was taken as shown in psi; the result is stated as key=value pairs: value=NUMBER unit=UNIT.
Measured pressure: value=96 unit=psi
